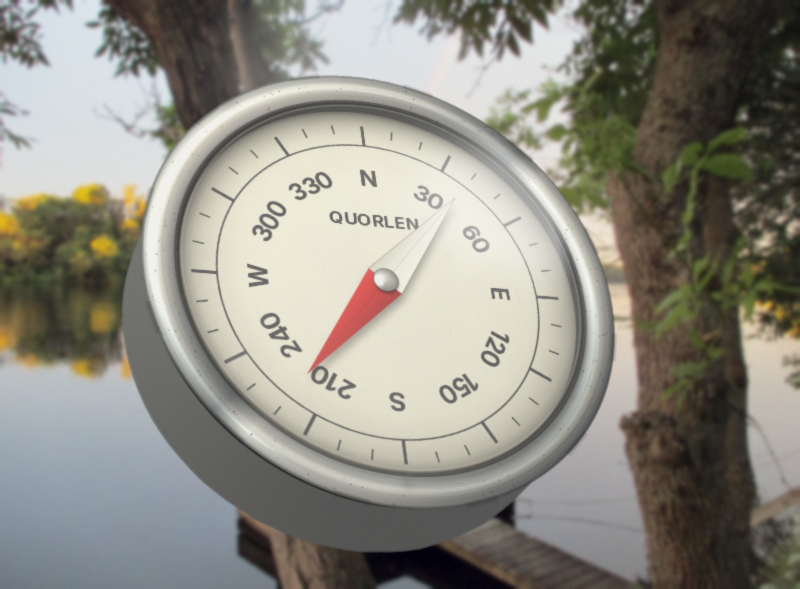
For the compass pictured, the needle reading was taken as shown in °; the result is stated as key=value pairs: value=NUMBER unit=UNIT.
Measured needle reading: value=220 unit=°
